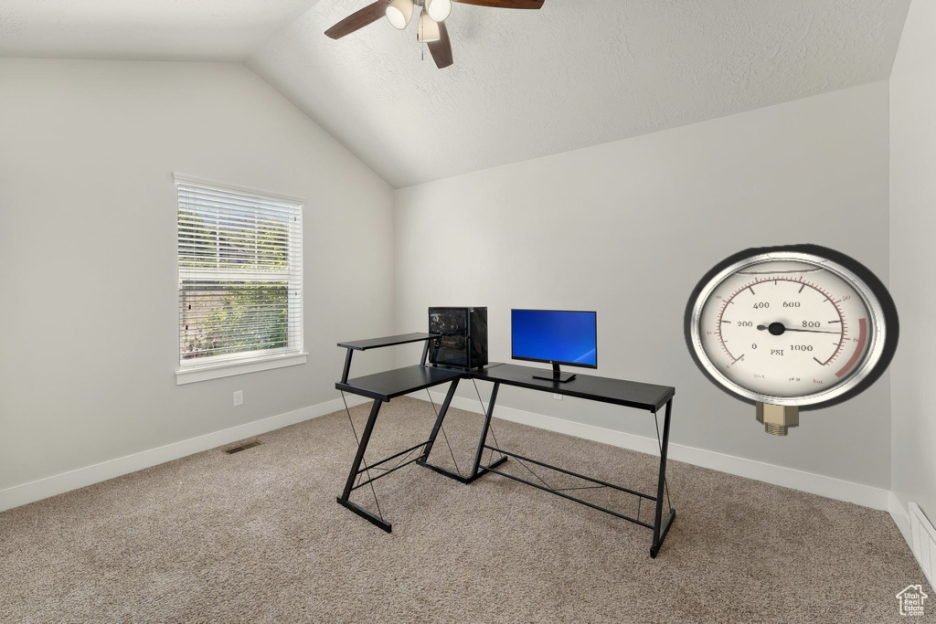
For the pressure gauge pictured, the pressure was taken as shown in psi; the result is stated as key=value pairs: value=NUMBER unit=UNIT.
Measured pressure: value=850 unit=psi
